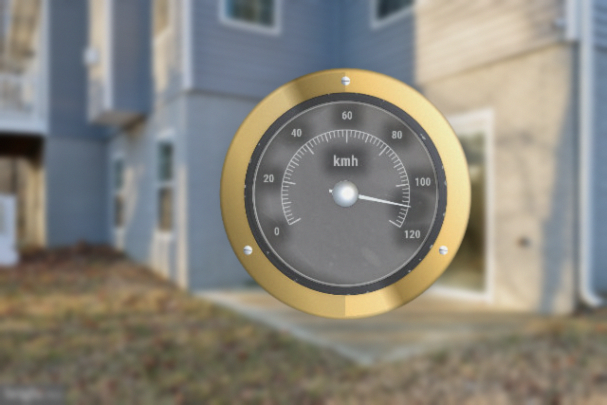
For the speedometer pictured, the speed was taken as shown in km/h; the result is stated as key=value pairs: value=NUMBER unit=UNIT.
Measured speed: value=110 unit=km/h
